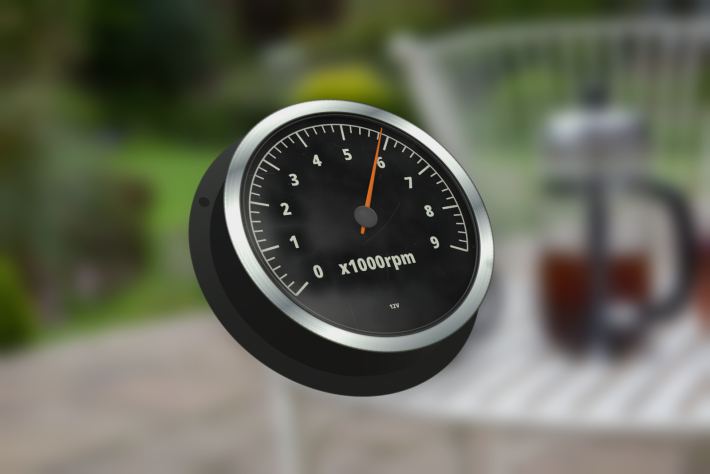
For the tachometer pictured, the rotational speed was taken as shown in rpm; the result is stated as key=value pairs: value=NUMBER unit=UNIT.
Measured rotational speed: value=5800 unit=rpm
